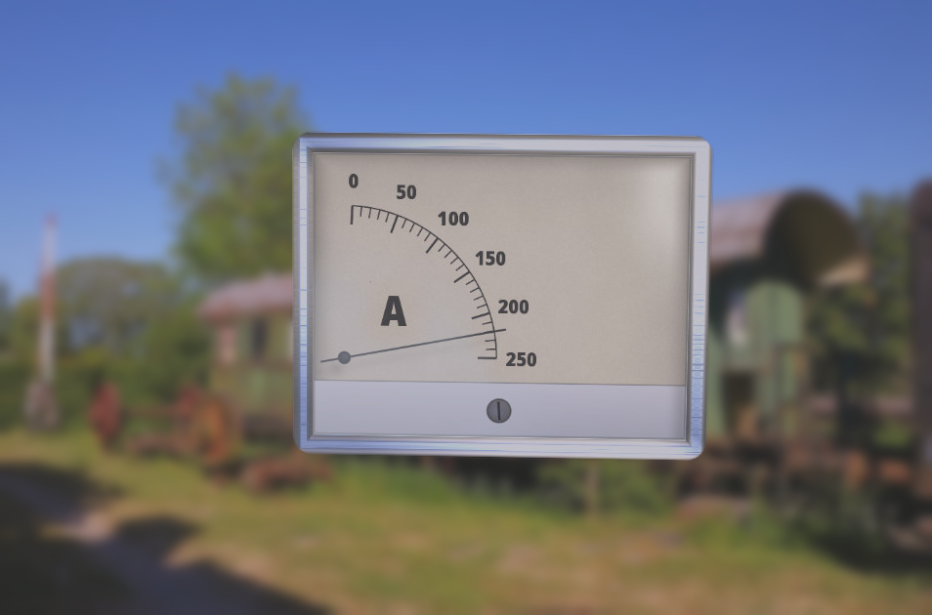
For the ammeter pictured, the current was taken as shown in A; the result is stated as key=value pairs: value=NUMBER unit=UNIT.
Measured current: value=220 unit=A
